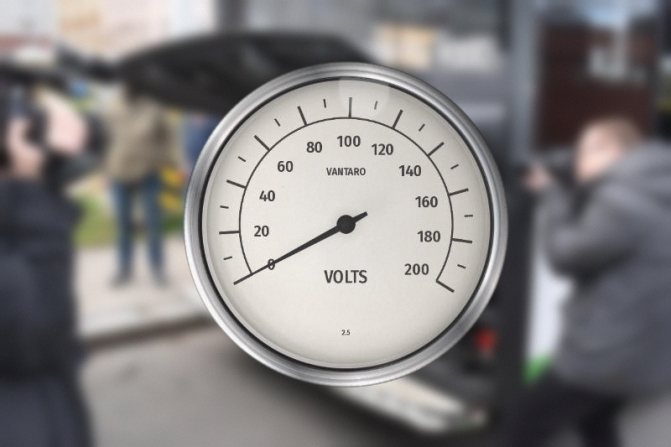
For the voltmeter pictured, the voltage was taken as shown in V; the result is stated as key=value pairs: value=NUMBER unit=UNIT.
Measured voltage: value=0 unit=V
